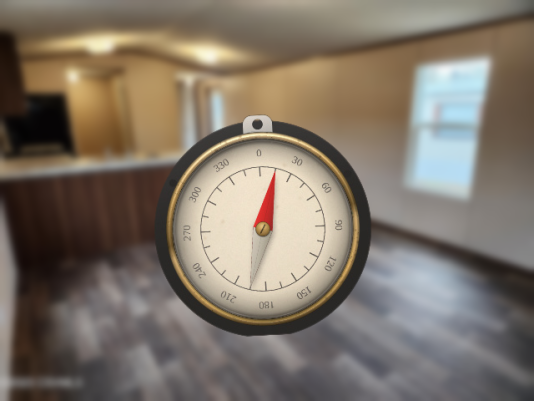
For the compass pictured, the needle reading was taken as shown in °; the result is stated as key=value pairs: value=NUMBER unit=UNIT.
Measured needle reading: value=15 unit=°
